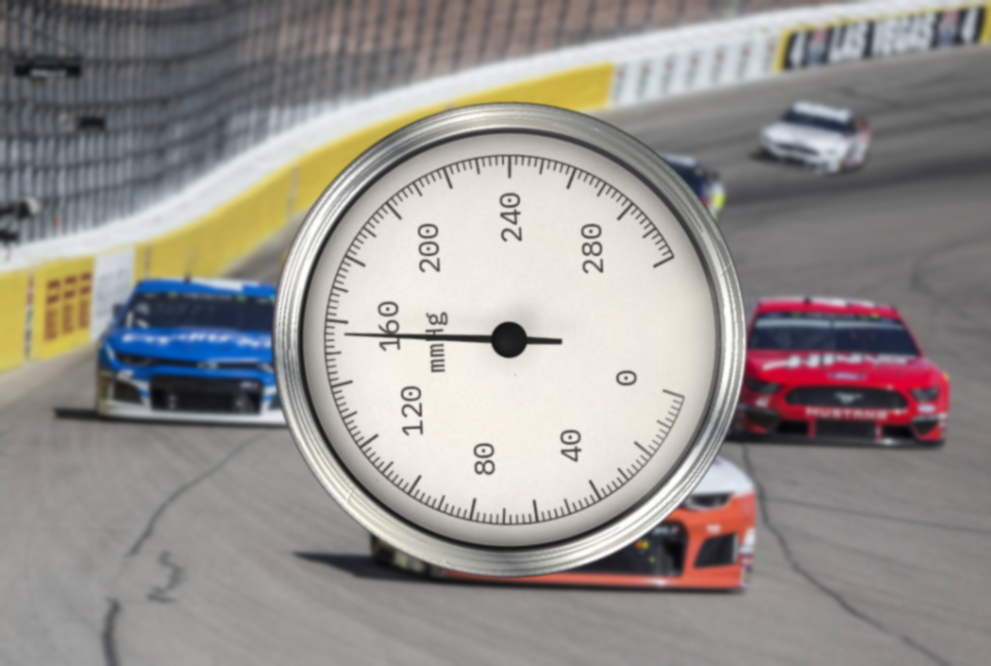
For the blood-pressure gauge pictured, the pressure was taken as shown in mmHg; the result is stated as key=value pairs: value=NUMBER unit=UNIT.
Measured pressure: value=156 unit=mmHg
